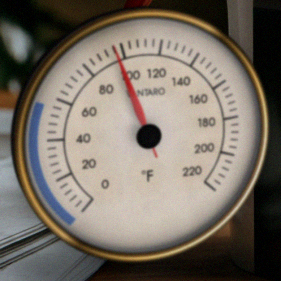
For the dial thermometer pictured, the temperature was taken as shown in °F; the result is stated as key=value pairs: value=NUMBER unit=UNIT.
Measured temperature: value=96 unit=°F
